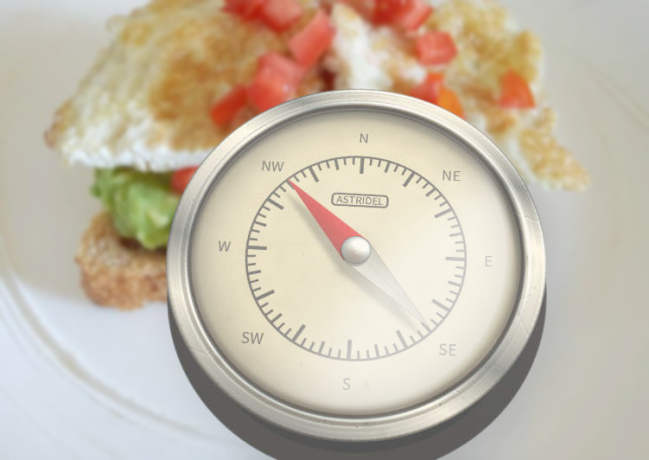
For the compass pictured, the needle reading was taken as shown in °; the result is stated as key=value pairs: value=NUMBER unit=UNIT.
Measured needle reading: value=315 unit=°
